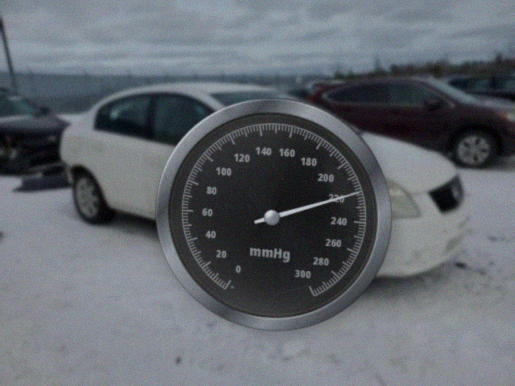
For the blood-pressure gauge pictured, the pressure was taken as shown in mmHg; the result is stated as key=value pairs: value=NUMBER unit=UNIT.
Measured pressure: value=220 unit=mmHg
